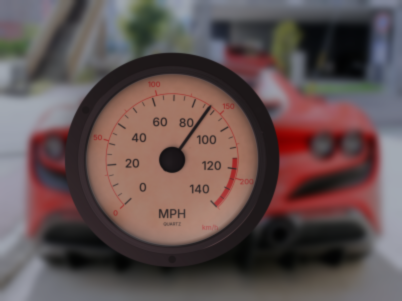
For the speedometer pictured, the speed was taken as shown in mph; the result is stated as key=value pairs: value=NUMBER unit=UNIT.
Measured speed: value=87.5 unit=mph
